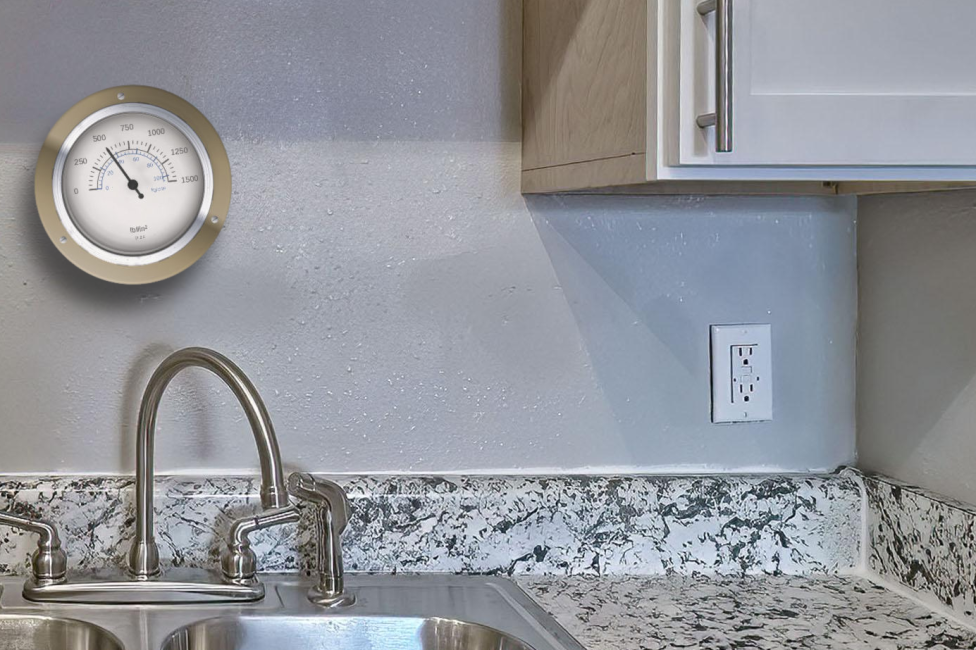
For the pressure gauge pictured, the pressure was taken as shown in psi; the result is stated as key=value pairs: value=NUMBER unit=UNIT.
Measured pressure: value=500 unit=psi
